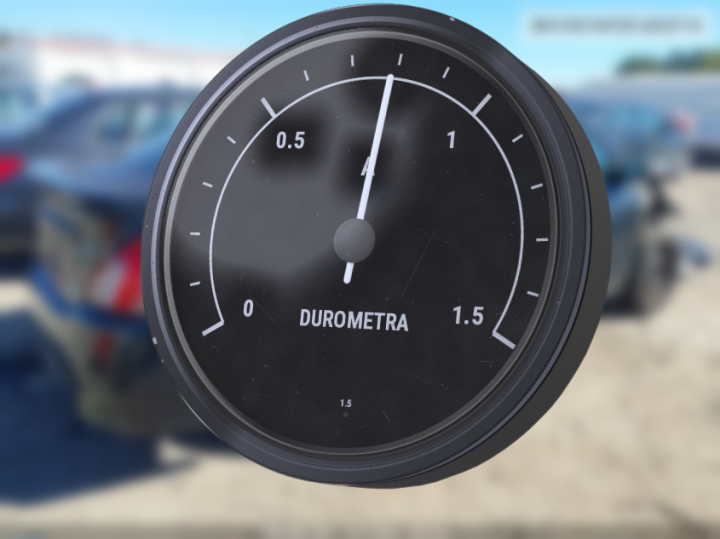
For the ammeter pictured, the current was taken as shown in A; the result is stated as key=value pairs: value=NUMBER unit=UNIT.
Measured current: value=0.8 unit=A
